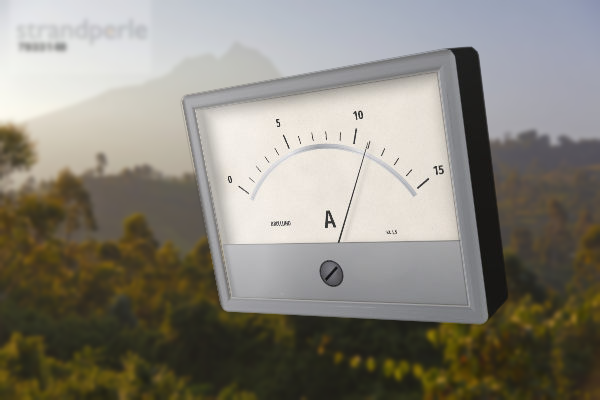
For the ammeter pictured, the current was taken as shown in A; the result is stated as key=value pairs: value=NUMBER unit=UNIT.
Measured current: value=11 unit=A
